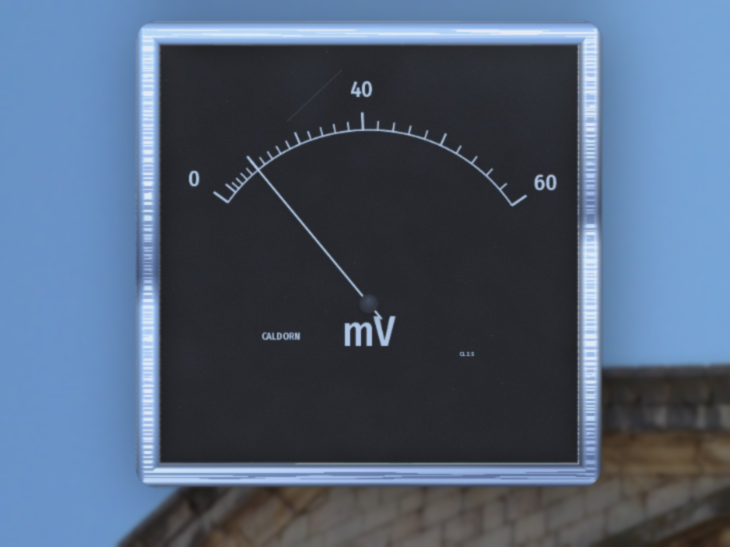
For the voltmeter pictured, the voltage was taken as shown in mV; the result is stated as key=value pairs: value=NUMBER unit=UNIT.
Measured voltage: value=20 unit=mV
